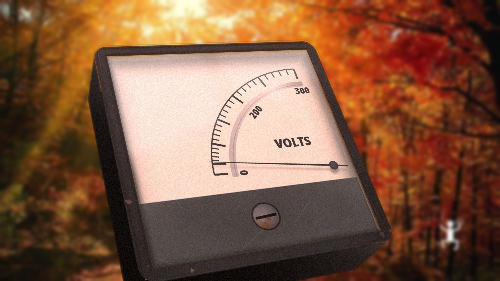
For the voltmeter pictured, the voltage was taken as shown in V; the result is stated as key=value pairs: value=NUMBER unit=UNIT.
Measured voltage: value=50 unit=V
